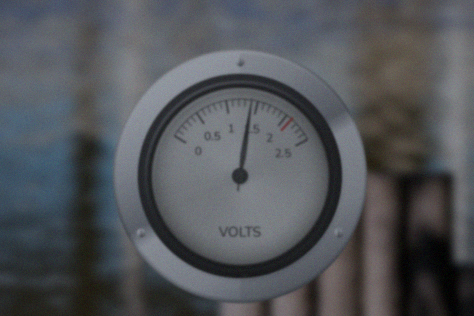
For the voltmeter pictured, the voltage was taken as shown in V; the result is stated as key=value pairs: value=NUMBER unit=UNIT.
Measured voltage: value=1.4 unit=V
